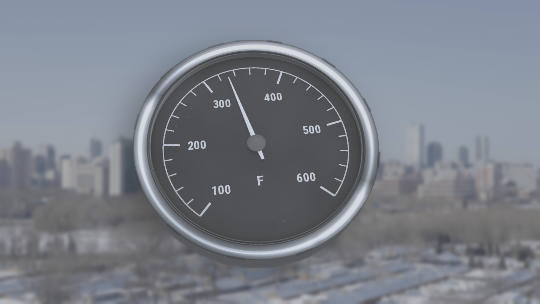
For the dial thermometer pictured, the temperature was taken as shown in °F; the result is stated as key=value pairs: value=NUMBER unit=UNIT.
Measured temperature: value=330 unit=°F
